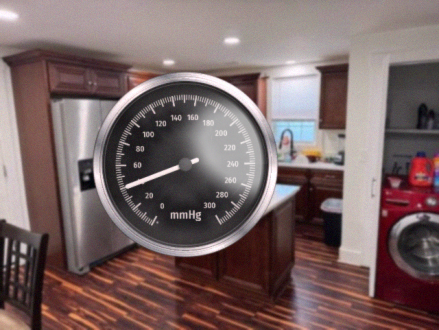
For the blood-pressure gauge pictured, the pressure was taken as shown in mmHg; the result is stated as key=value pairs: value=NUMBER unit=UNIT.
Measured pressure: value=40 unit=mmHg
